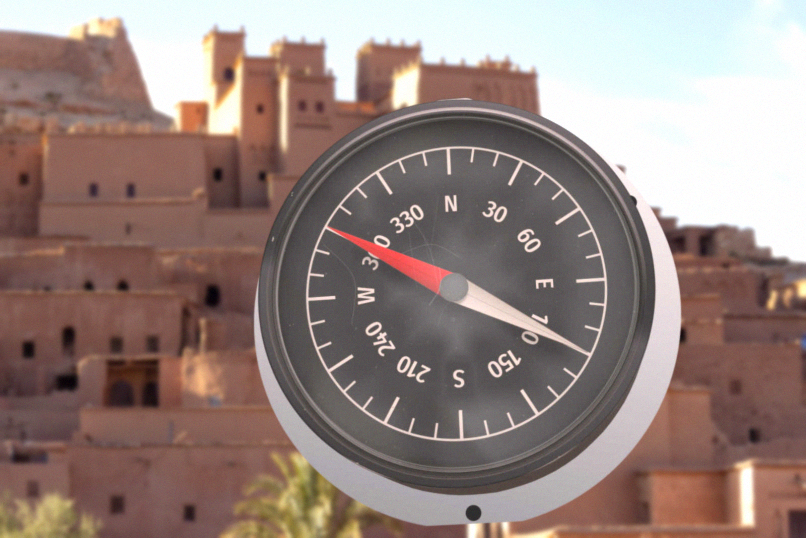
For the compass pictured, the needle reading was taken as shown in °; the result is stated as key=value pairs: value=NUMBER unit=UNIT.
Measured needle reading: value=300 unit=°
